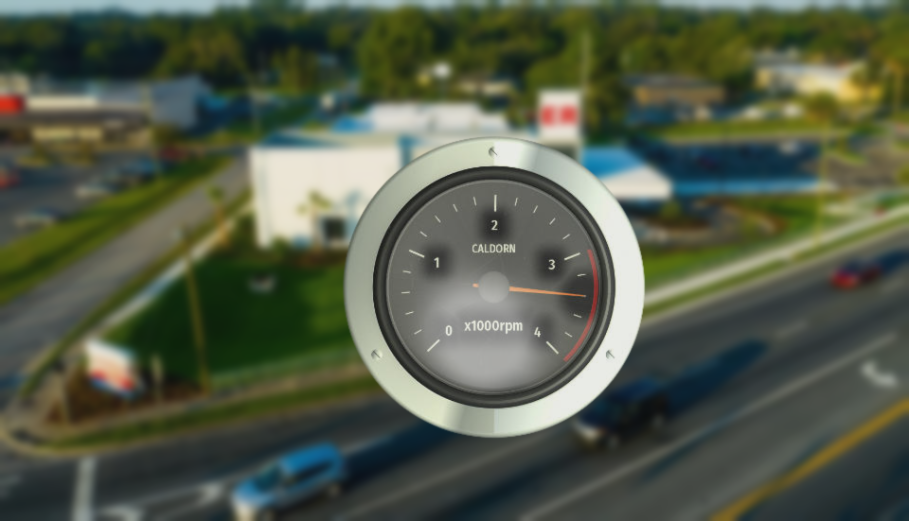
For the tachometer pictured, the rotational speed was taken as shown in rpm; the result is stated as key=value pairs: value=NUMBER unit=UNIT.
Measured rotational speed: value=3400 unit=rpm
